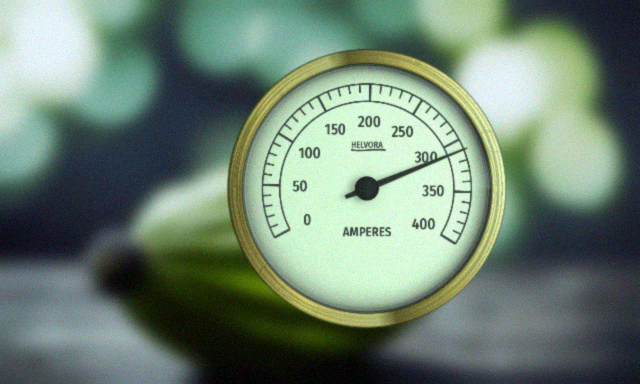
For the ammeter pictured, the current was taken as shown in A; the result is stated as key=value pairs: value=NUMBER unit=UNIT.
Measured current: value=310 unit=A
